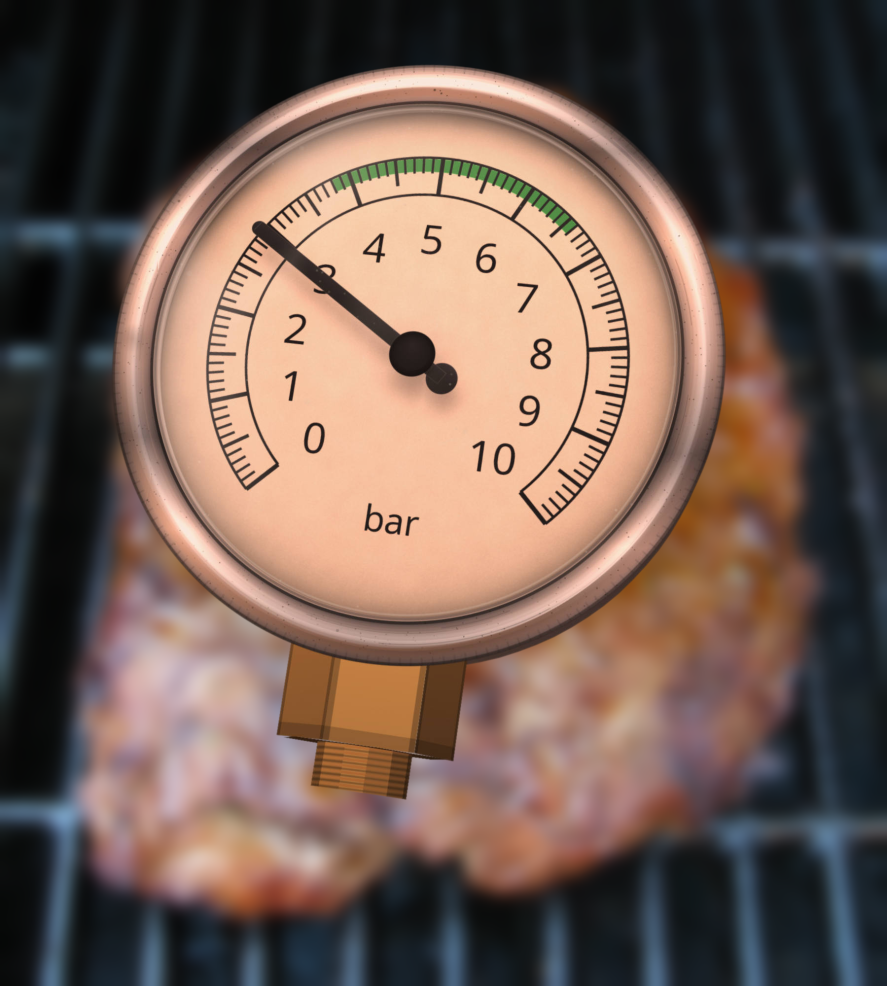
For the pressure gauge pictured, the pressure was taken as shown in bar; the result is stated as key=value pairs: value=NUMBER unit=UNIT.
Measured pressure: value=2.9 unit=bar
